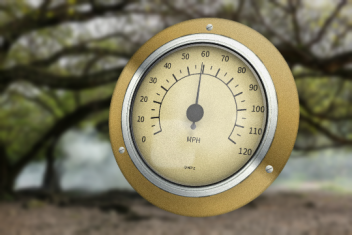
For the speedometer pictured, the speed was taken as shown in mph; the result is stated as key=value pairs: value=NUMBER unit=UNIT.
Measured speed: value=60 unit=mph
